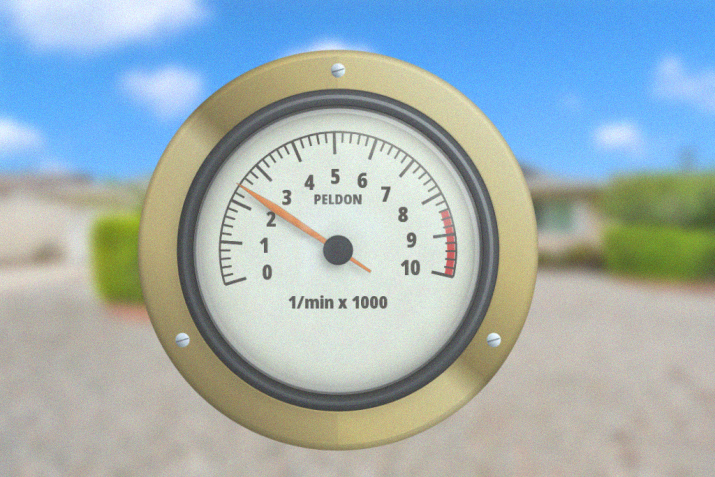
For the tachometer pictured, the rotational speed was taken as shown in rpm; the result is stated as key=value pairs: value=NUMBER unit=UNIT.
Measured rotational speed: value=2400 unit=rpm
